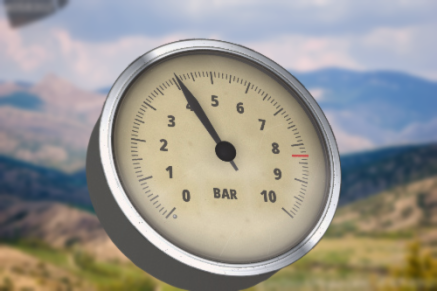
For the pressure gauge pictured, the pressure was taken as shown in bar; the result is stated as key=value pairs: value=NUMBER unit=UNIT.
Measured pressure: value=4 unit=bar
